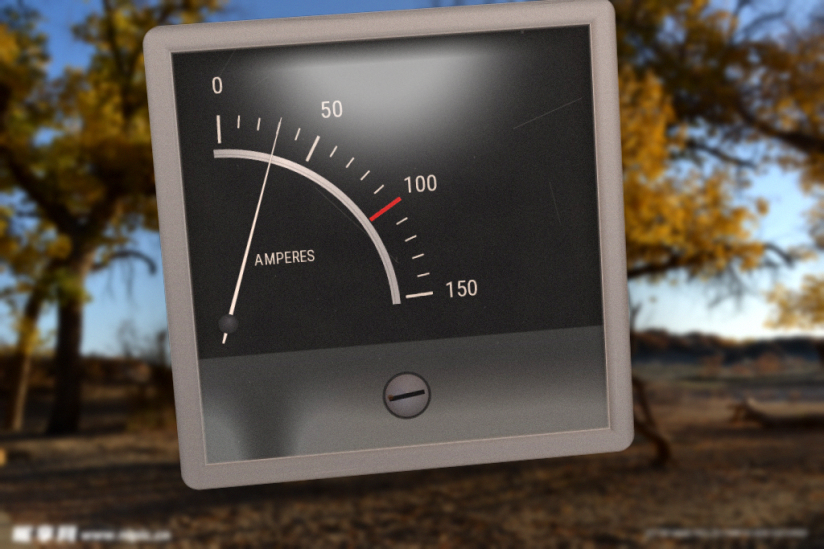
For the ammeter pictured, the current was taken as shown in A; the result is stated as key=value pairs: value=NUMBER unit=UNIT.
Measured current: value=30 unit=A
